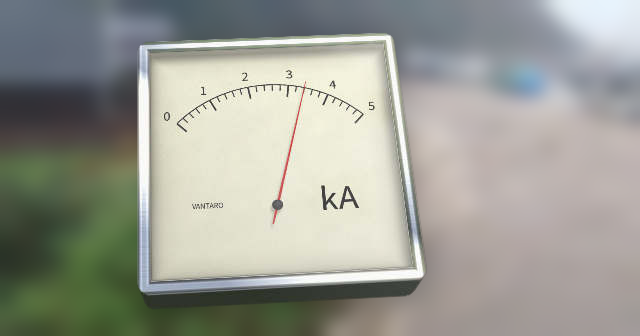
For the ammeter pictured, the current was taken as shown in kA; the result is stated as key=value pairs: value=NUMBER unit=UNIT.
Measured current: value=3.4 unit=kA
